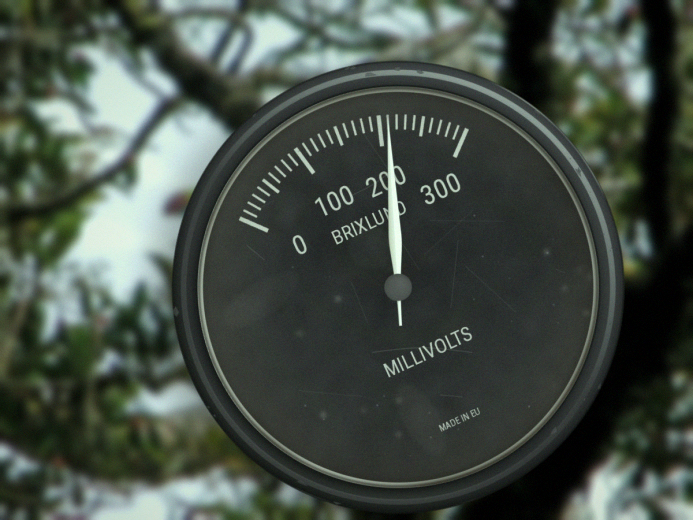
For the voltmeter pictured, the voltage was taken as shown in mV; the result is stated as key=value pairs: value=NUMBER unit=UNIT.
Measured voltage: value=210 unit=mV
